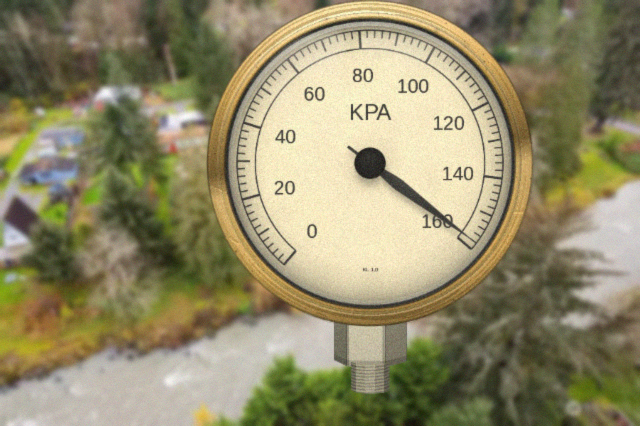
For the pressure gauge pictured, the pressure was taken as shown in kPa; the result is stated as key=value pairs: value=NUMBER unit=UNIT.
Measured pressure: value=158 unit=kPa
